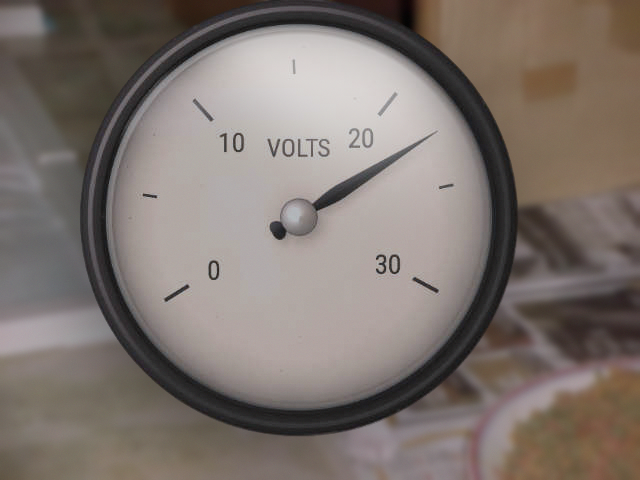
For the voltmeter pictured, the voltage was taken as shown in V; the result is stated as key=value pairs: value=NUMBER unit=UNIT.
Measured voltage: value=22.5 unit=V
